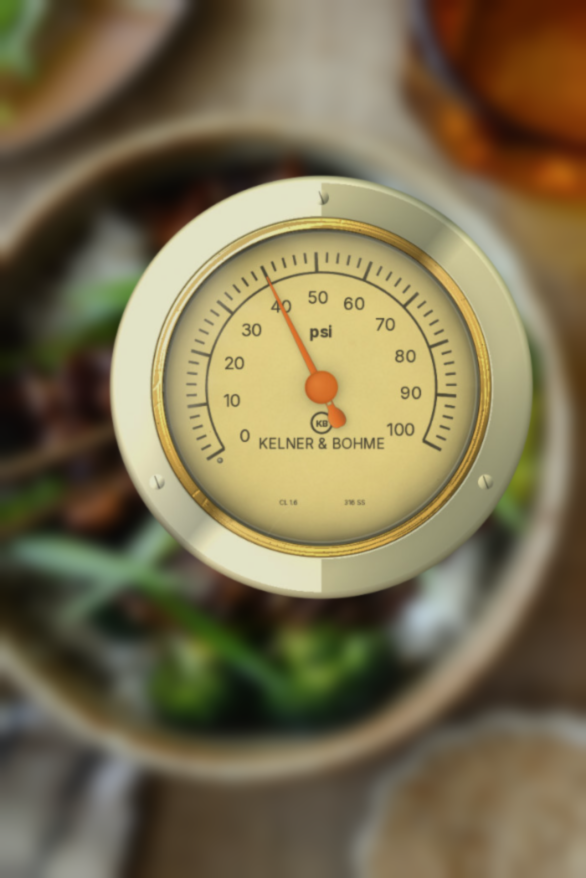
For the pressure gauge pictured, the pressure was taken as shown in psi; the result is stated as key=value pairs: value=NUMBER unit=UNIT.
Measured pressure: value=40 unit=psi
